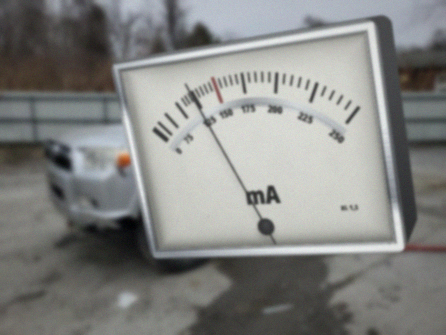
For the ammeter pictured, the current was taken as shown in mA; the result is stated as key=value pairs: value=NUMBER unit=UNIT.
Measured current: value=125 unit=mA
